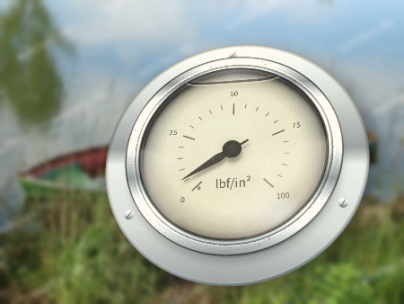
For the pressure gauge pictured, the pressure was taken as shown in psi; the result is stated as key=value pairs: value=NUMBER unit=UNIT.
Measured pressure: value=5 unit=psi
